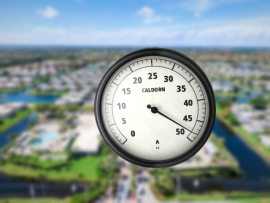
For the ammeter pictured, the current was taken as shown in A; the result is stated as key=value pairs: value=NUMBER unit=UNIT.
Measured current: value=48 unit=A
